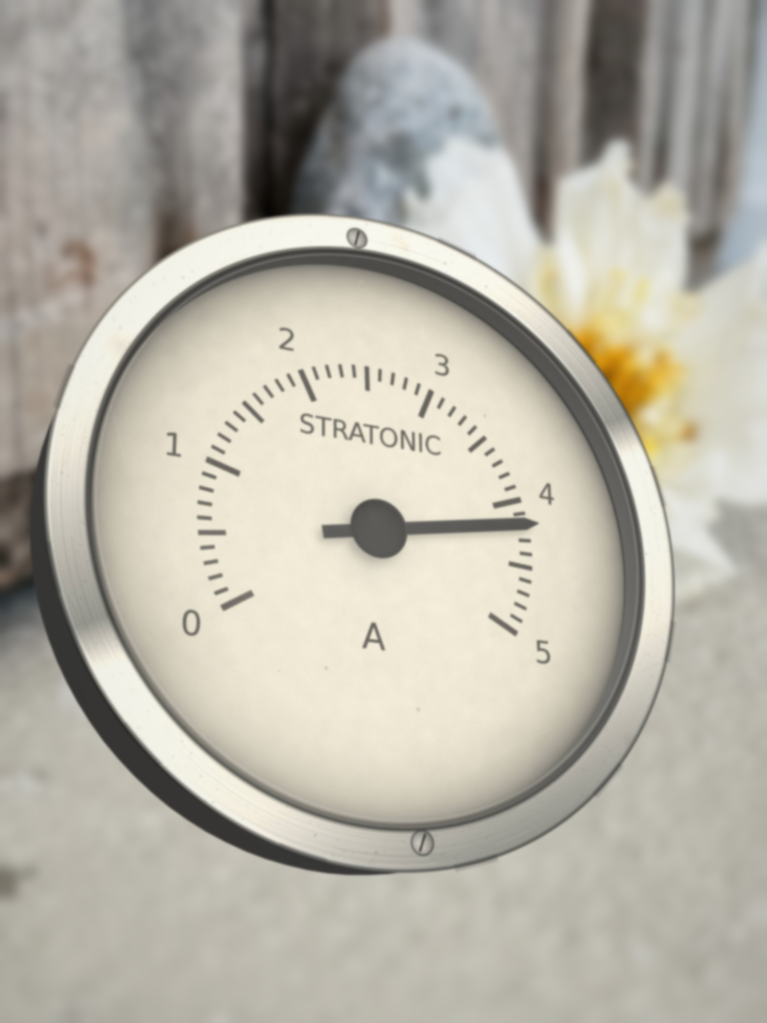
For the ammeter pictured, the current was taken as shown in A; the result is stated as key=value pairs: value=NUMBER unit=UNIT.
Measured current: value=4.2 unit=A
